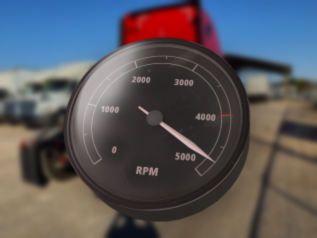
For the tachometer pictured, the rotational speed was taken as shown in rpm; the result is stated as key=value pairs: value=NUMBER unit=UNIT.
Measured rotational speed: value=4750 unit=rpm
